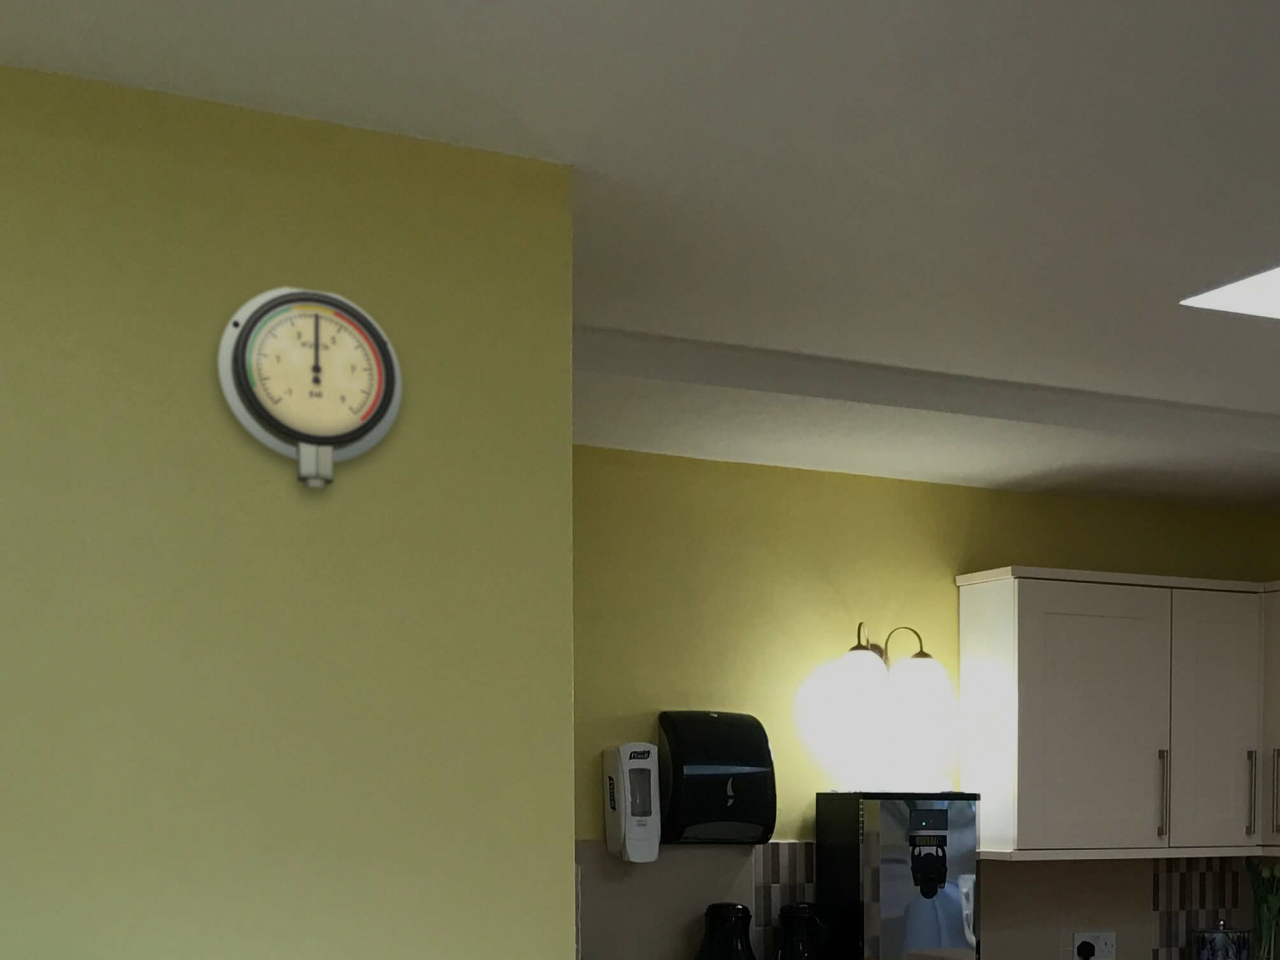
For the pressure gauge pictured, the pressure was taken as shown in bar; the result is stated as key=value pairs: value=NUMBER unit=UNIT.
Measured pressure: value=4 unit=bar
